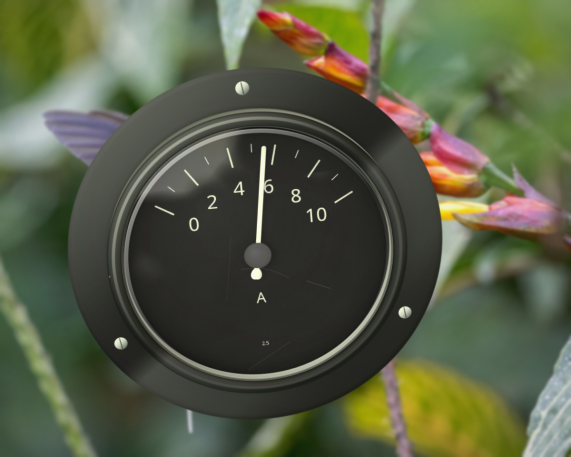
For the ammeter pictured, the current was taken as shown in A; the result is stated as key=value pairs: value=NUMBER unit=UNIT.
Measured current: value=5.5 unit=A
